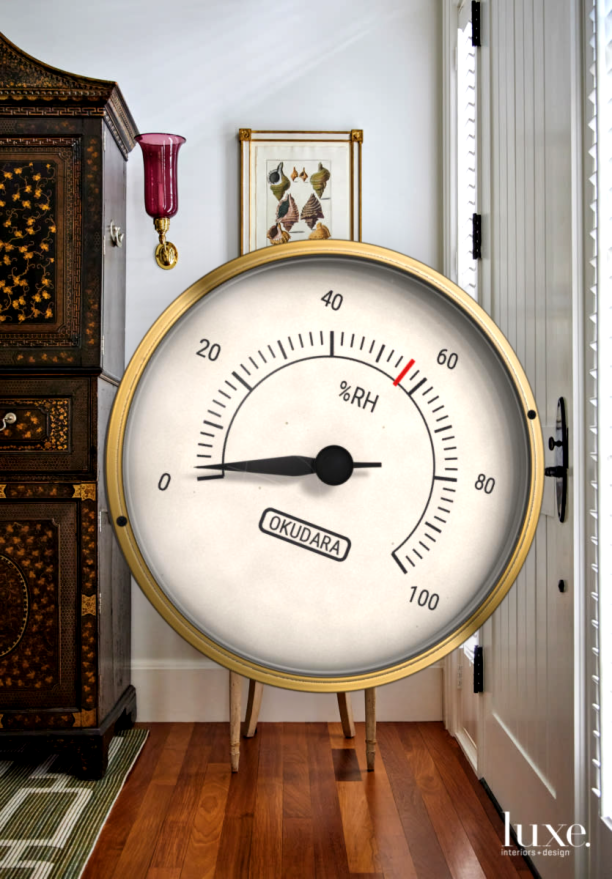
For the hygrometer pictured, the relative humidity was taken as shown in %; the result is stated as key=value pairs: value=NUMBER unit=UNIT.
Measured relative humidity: value=2 unit=%
